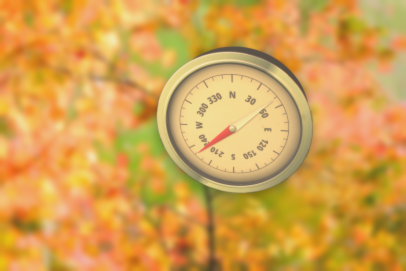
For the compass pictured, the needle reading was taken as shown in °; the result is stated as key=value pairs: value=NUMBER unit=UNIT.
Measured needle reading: value=230 unit=°
